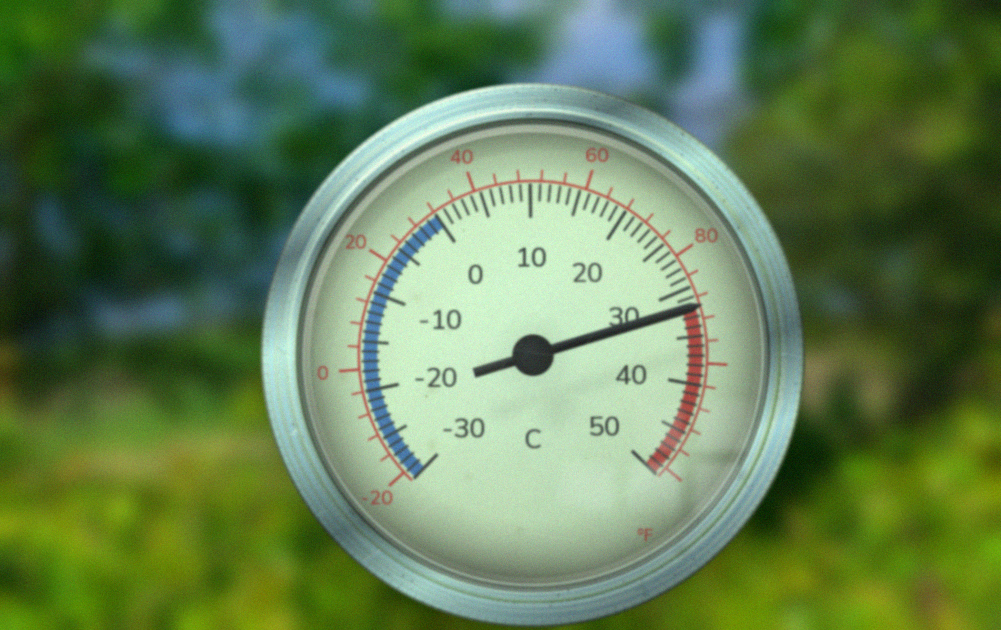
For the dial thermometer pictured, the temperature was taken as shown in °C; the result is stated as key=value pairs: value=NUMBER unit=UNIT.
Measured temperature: value=32 unit=°C
